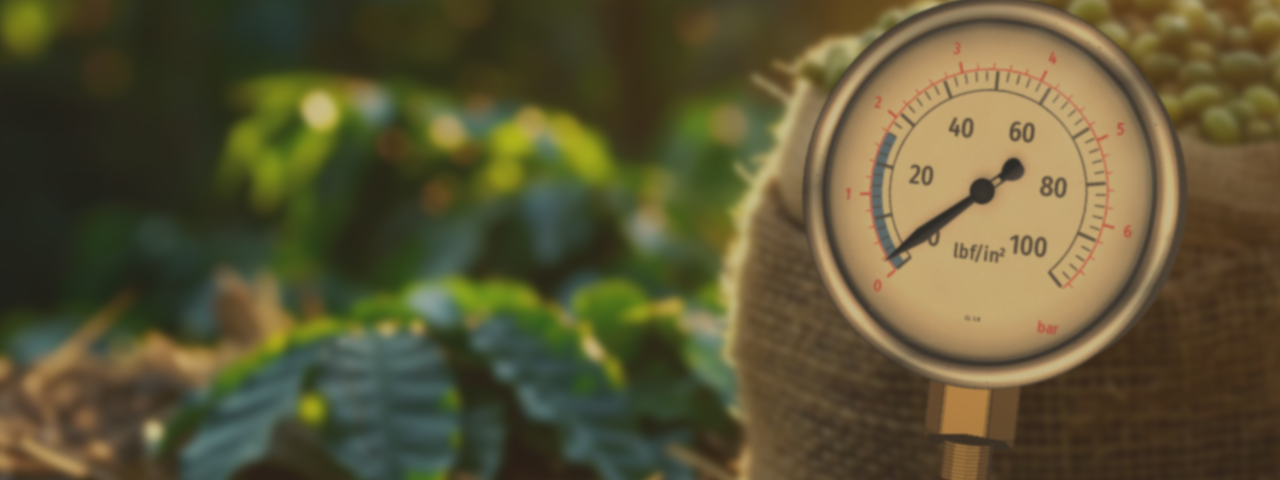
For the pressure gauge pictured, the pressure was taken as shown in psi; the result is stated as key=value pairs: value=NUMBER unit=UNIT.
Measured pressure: value=2 unit=psi
